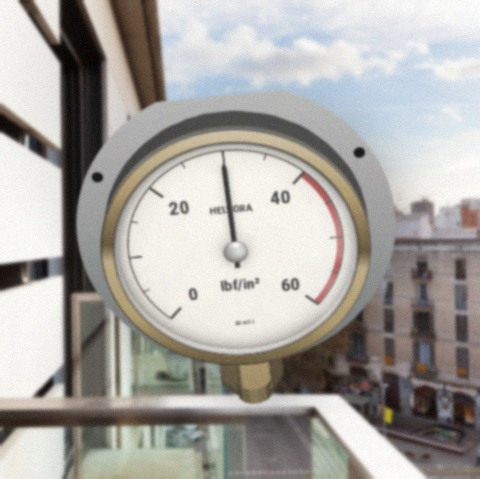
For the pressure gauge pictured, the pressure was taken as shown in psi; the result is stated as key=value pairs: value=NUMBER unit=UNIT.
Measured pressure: value=30 unit=psi
